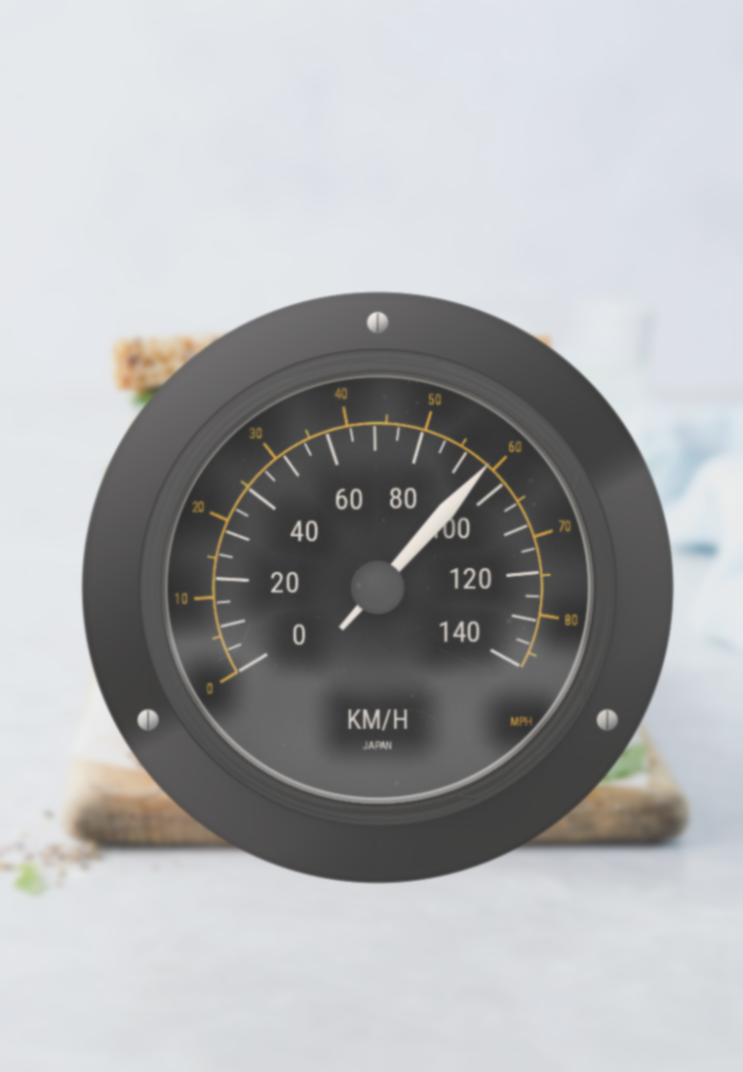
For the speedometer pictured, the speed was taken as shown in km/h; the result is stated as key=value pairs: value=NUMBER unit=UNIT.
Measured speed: value=95 unit=km/h
